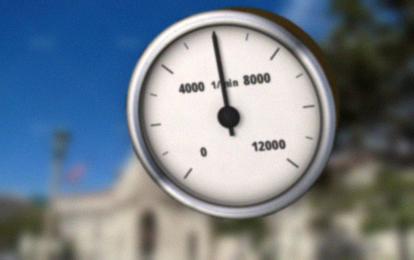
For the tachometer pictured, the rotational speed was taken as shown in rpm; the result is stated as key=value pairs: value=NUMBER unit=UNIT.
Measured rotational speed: value=6000 unit=rpm
